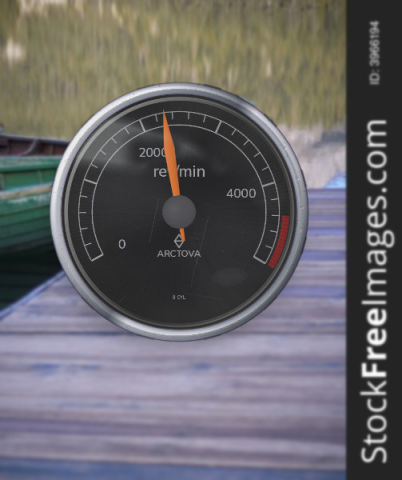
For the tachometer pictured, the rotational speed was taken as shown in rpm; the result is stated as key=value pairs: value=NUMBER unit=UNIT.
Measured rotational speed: value=2300 unit=rpm
